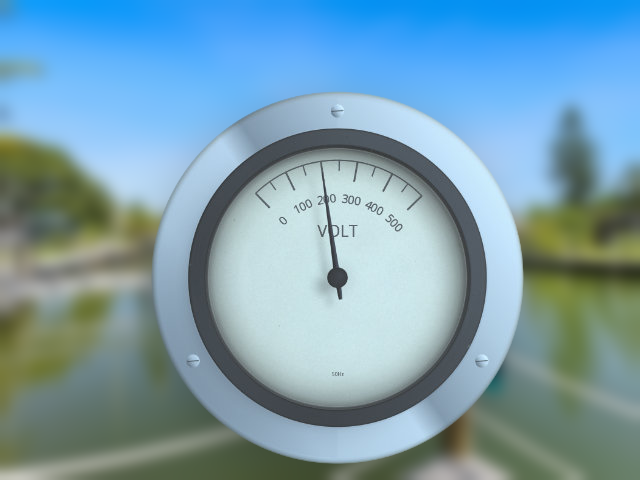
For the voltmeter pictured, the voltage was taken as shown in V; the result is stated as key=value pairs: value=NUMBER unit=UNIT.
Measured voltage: value=200 unit=V
